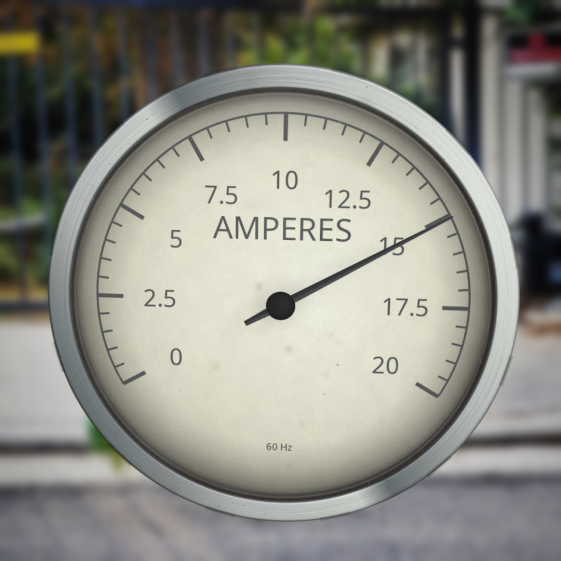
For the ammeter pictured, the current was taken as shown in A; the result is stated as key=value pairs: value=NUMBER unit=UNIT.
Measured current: value=15 unit=A
